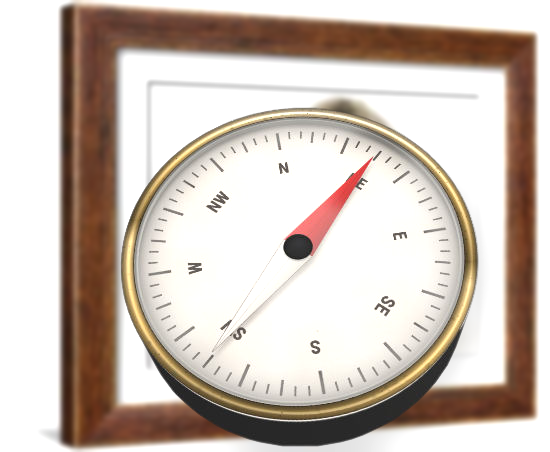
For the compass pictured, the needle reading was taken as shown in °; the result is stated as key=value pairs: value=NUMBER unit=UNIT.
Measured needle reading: value=45 unit=°
